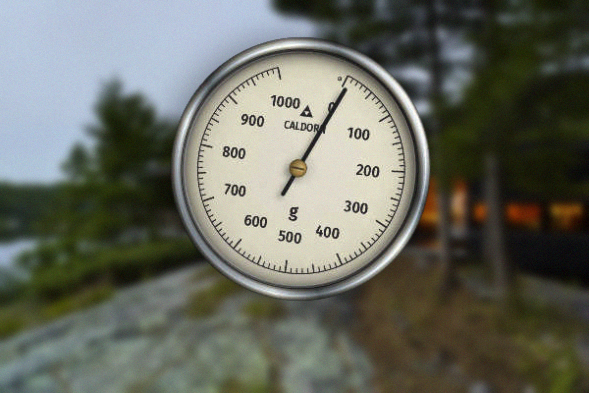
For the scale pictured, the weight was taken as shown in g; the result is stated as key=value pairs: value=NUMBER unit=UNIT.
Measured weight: value=10 unit=g
